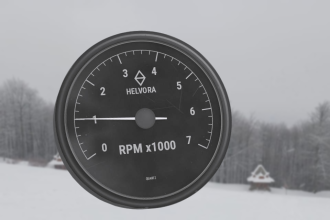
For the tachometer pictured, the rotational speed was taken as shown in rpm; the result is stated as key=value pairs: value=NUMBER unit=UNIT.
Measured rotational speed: value=1000 unit=rpm
